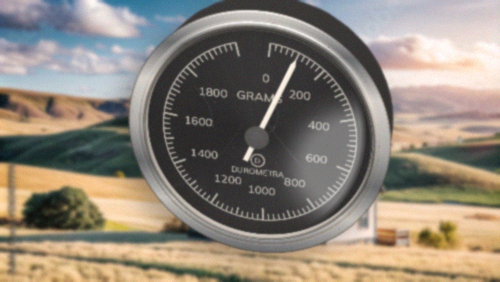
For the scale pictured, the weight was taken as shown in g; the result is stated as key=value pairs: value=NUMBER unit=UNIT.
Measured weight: value=100 unit=g
